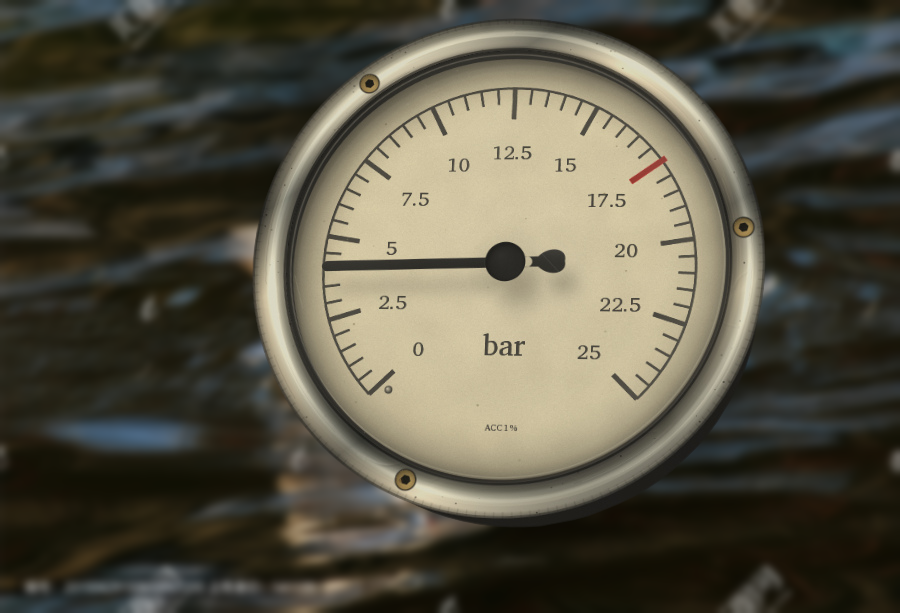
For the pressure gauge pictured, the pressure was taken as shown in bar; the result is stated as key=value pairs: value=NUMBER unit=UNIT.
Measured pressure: value=4 unit=bar
